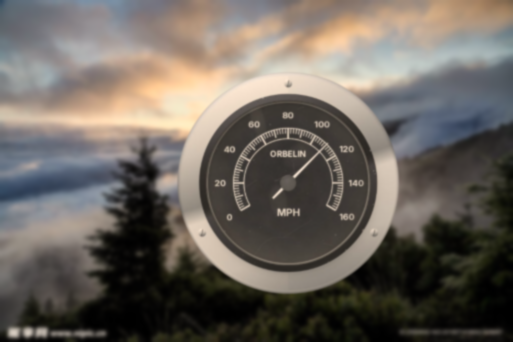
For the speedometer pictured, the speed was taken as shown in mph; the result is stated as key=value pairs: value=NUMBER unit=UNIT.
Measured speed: value=110 unit=mph
